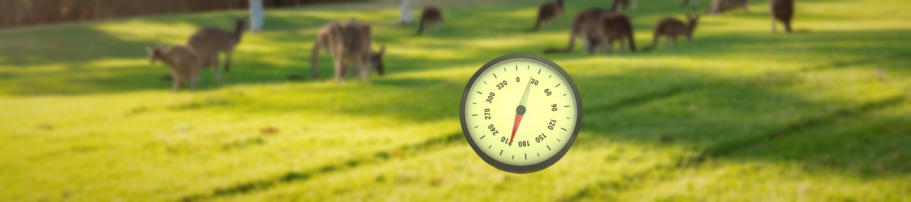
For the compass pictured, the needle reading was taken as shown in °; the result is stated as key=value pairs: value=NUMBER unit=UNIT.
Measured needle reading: value=202.5 unit=°
